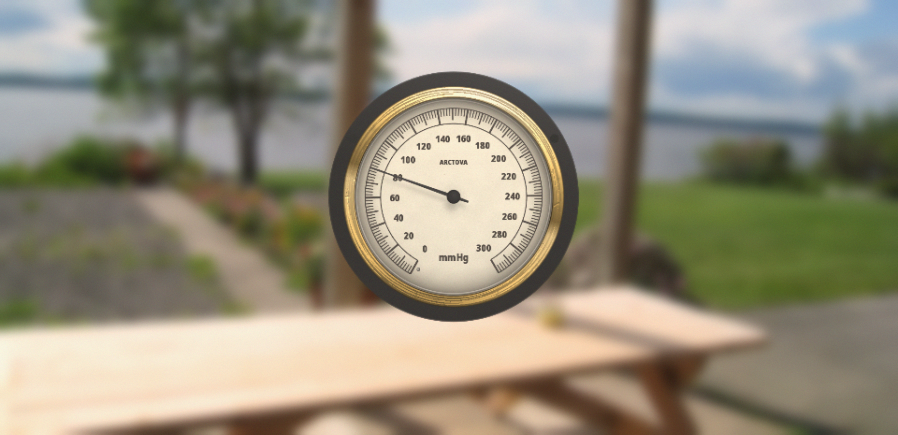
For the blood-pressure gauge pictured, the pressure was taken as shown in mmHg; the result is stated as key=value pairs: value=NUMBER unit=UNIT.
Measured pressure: value=80 unit=mmHg
